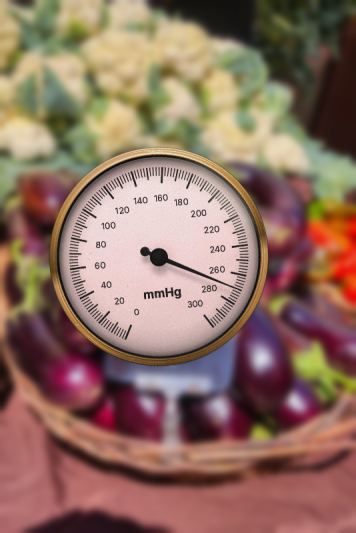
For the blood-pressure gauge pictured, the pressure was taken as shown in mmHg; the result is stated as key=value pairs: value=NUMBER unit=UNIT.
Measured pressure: value=270 unit=mmHg
